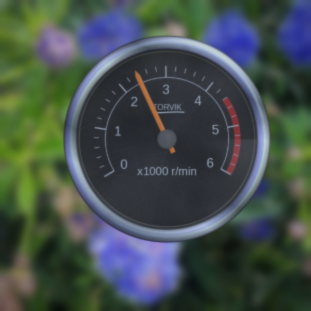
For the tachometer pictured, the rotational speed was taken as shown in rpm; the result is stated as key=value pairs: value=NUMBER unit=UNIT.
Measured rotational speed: value=2400 unit=rpm
